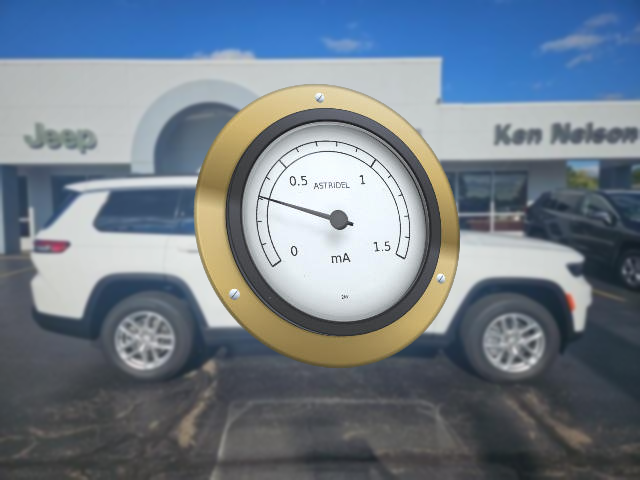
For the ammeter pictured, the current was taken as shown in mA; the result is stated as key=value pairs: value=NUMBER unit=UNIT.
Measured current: value=0.3 unit=mA
